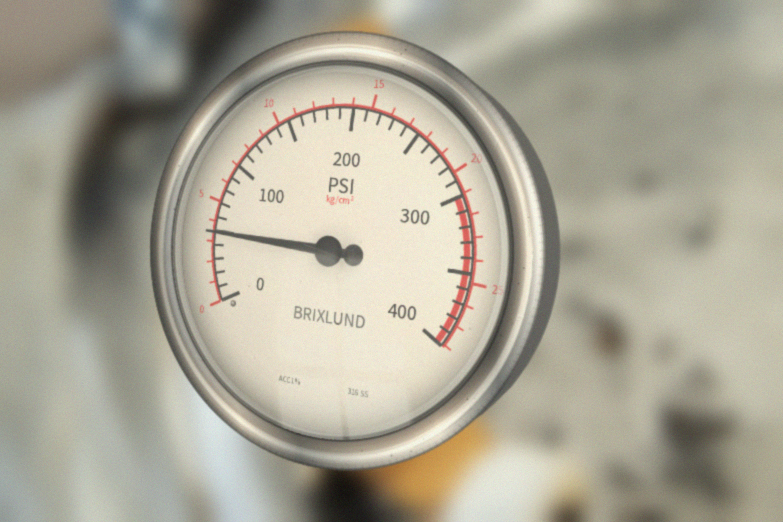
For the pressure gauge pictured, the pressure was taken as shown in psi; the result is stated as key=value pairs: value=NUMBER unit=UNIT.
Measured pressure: value=50 unit=psi
